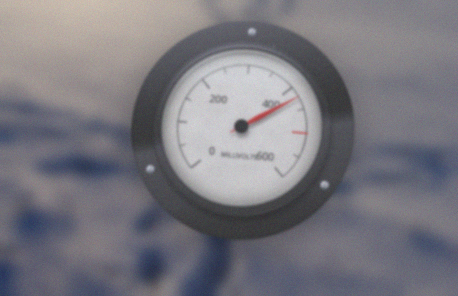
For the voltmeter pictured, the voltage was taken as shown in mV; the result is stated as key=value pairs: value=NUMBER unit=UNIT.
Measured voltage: value=425 unit=mV
